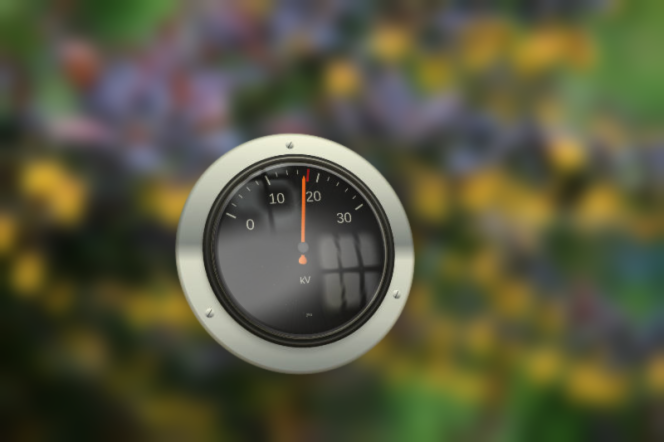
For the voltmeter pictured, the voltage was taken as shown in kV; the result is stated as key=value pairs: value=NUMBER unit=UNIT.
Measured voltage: value=17 unit=kV
